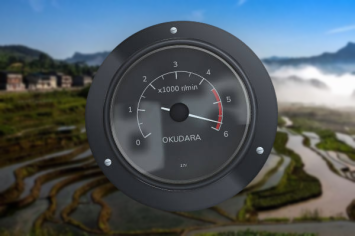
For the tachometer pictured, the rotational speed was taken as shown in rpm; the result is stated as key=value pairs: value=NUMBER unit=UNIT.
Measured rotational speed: value=5750 unit=rpm
